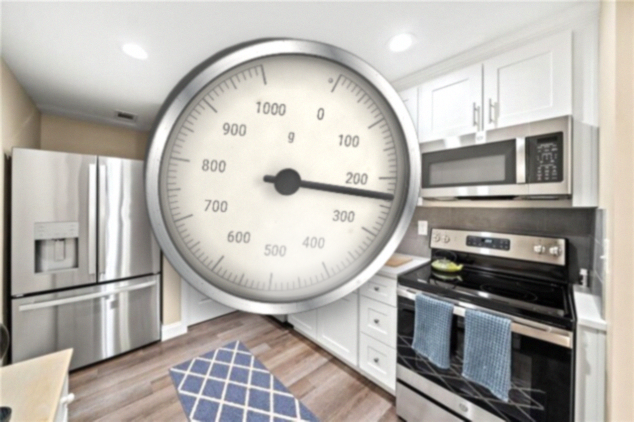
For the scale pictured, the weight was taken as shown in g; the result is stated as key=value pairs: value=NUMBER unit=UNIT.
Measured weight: value=230 unit=g
